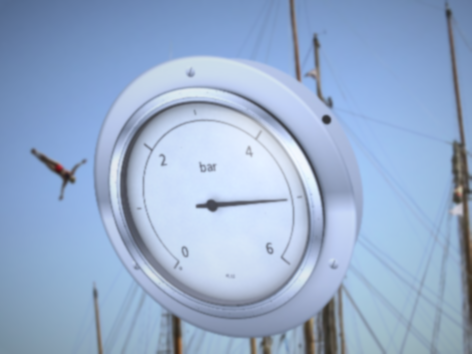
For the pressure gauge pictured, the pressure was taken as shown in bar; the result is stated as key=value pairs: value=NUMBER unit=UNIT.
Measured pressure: value=5 unit=bar
